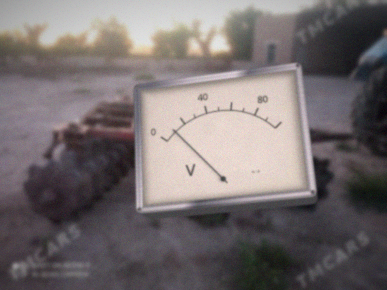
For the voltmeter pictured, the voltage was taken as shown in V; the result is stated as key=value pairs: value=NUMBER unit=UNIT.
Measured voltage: value=10 unit=V
